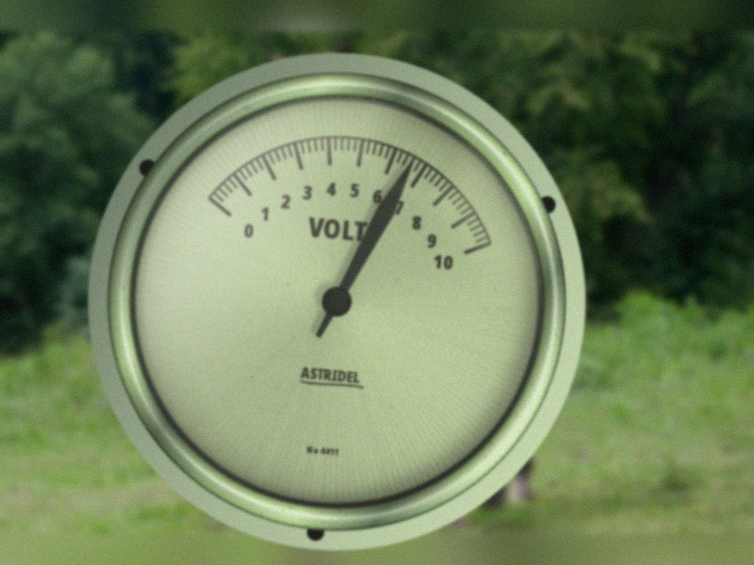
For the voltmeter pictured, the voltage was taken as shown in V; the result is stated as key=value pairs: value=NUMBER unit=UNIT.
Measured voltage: value=6.6 unit=V
